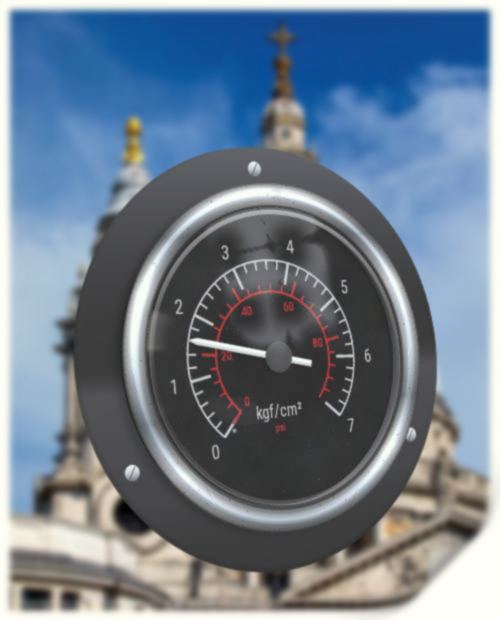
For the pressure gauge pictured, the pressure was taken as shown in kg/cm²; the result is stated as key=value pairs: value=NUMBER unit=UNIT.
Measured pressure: value=1.6 unit=kg/cm²
